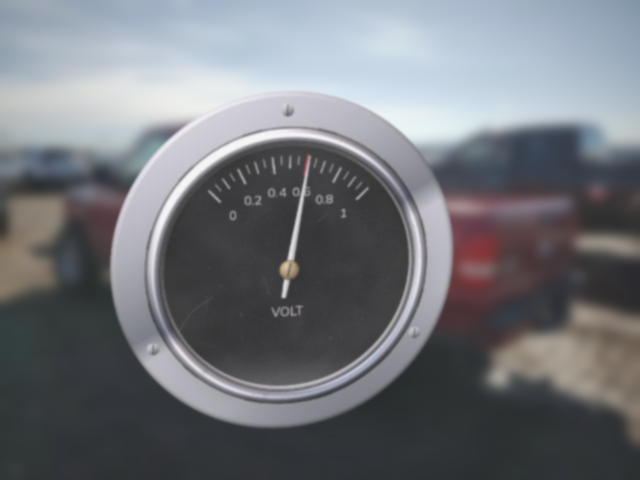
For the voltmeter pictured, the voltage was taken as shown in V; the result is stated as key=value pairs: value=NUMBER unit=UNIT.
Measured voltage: value=0.6 unit=V
